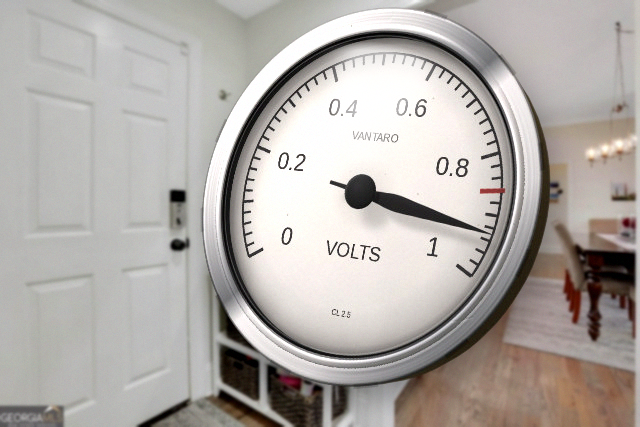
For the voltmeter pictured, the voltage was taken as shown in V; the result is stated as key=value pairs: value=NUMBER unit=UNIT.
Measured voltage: value=0.93 unit=V
